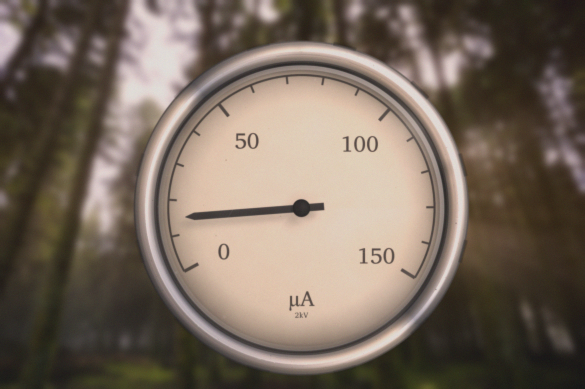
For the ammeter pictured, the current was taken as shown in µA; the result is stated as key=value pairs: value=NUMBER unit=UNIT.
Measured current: value=15 unit=µA
